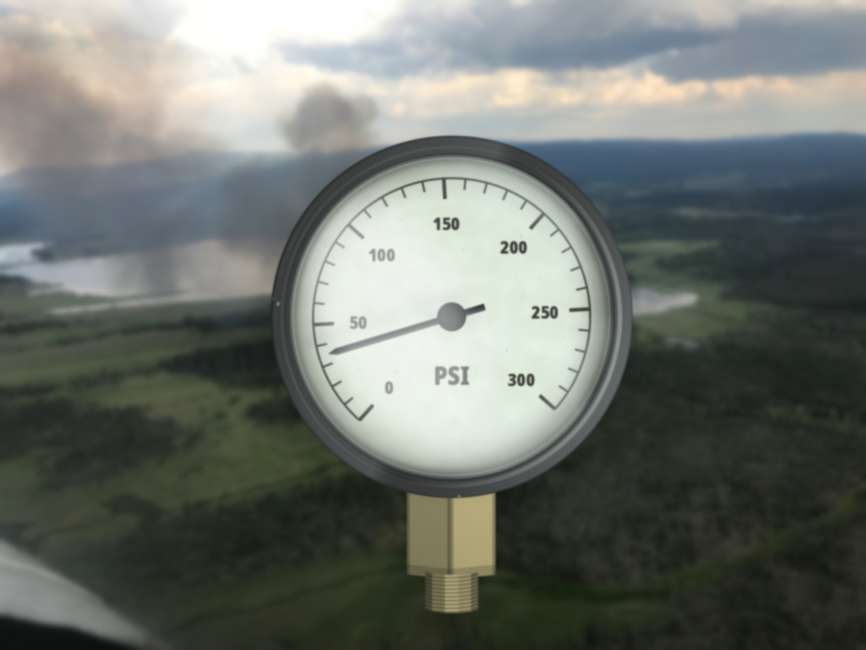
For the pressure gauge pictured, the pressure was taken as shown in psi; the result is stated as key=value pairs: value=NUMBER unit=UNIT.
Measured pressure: value=35 unit=psi
